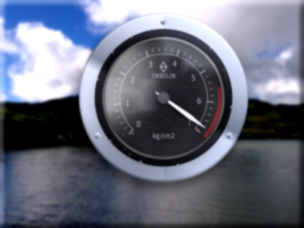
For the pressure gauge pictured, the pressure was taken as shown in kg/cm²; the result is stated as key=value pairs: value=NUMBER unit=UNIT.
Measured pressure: value=6.8 unit=kg/cm²
